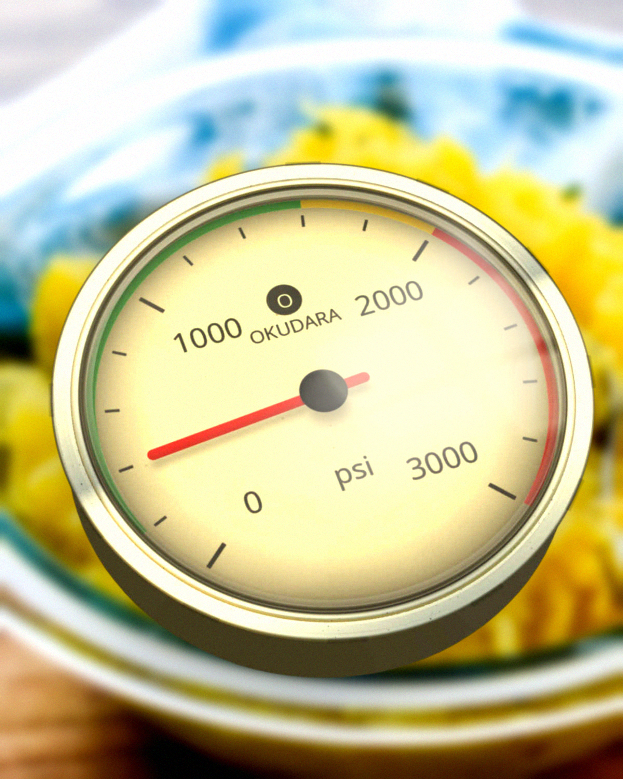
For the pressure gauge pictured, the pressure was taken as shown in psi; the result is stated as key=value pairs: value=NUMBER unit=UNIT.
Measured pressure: value=400 unit=psi
